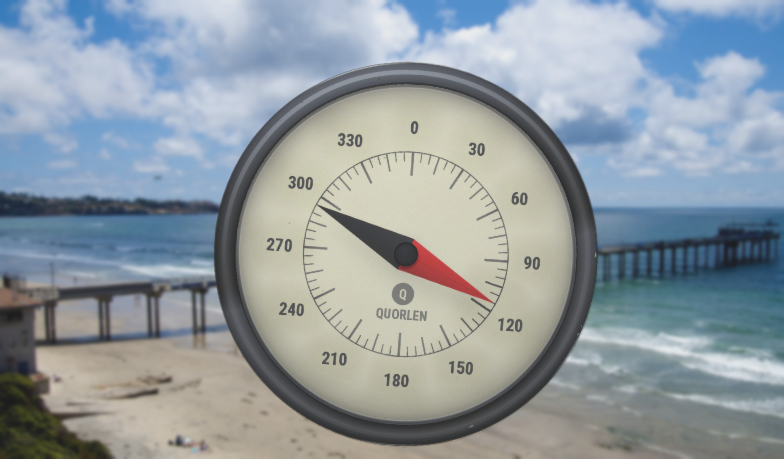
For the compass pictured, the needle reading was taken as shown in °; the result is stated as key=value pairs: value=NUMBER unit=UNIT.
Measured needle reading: value=115 unit=°
